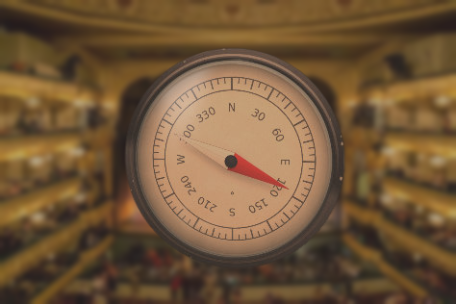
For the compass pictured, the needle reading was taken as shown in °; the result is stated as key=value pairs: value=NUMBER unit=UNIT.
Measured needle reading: value=115 unit=°
